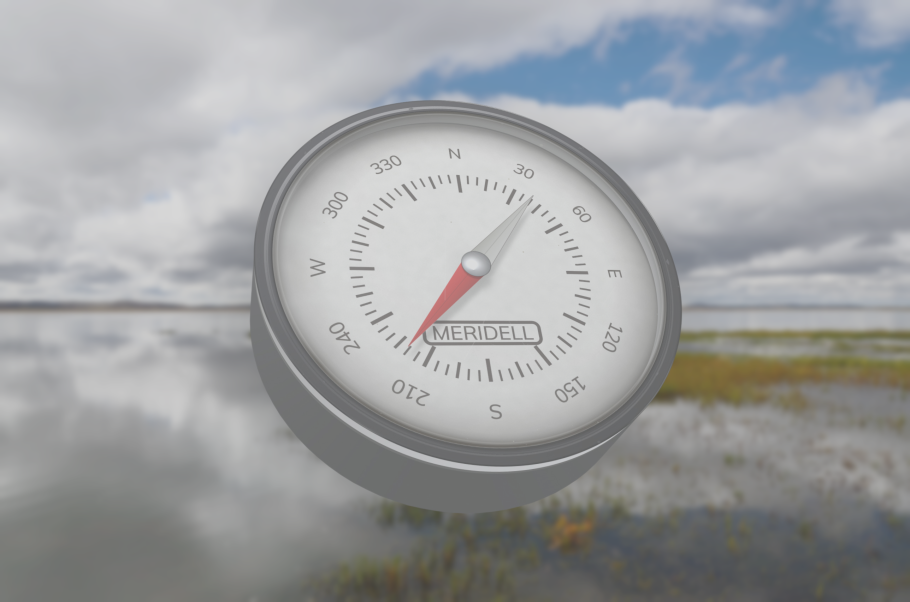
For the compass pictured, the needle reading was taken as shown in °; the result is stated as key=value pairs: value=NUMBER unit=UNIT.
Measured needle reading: value=220 unit=°
